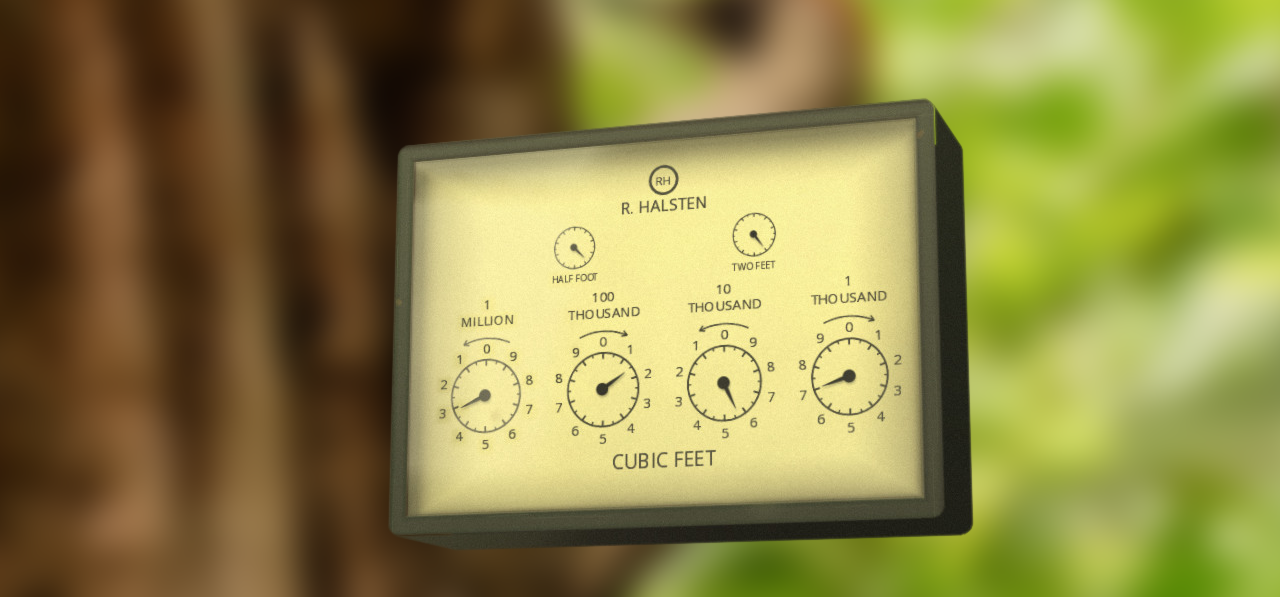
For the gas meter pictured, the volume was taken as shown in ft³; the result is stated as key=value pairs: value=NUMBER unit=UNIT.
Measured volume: value=315700 unit=ft³
